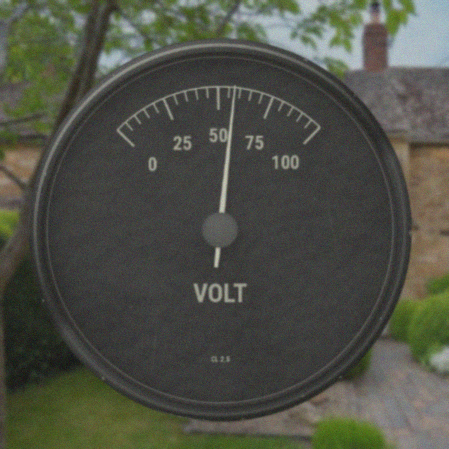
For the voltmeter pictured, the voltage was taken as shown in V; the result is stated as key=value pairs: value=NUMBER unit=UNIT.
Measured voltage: value=57.5 unit=V
